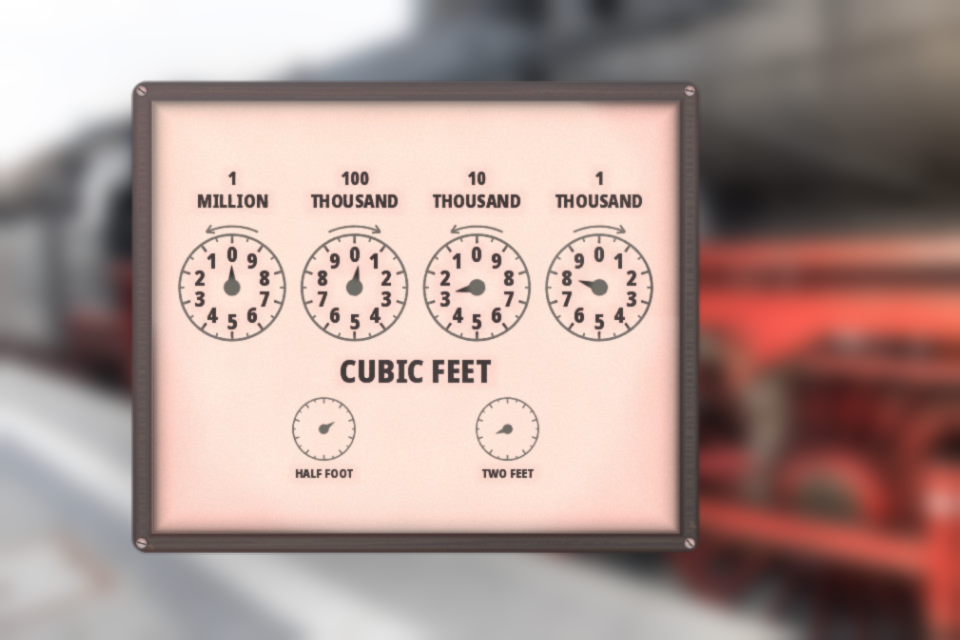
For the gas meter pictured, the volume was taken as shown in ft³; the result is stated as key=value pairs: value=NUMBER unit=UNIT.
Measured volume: value=2800 unit=ft³
